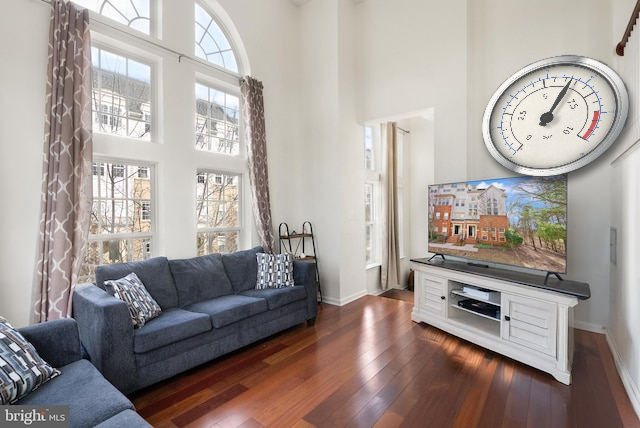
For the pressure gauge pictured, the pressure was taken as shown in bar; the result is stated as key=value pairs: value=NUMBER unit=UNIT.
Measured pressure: value=6.25 unit=bar
